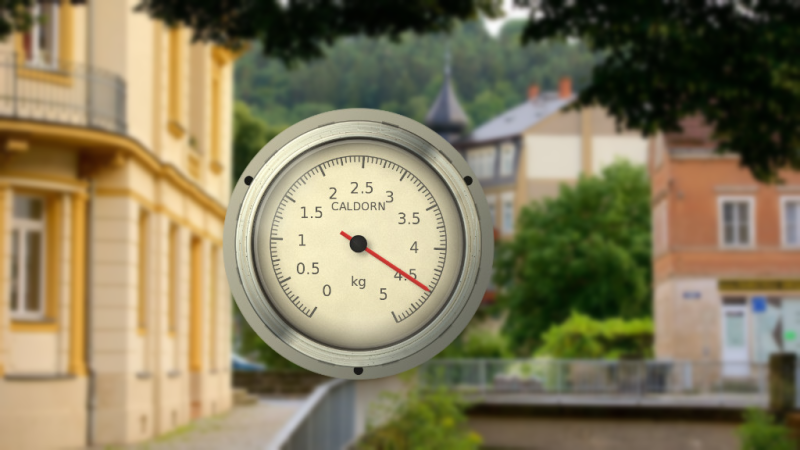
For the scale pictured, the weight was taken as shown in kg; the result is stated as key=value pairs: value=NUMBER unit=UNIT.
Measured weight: value=4.5 unit=kg
